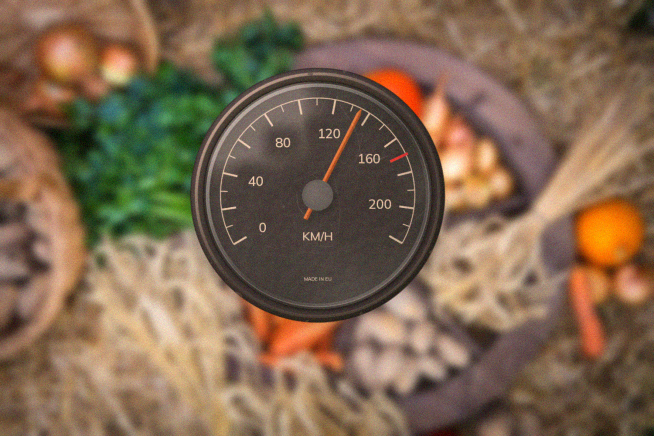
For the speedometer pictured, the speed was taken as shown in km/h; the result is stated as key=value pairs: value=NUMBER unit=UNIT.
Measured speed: value=135 unit=km/h
